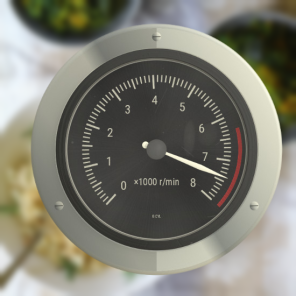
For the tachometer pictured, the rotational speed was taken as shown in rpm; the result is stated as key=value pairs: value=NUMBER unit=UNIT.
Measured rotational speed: value=7400 unit=rpm
